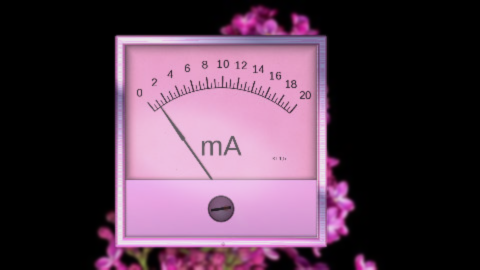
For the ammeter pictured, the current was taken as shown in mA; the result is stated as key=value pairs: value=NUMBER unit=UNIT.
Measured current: value=1 unit=mA
